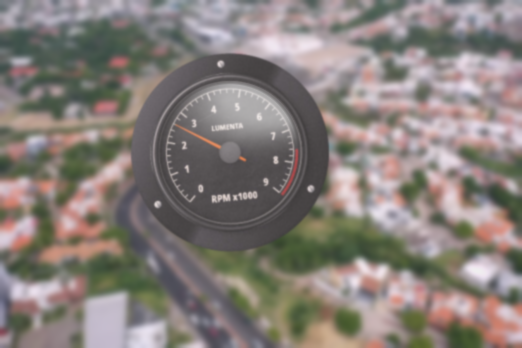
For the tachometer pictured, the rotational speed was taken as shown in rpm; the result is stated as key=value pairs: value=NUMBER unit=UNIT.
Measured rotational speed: value=2600 unit=rpm
